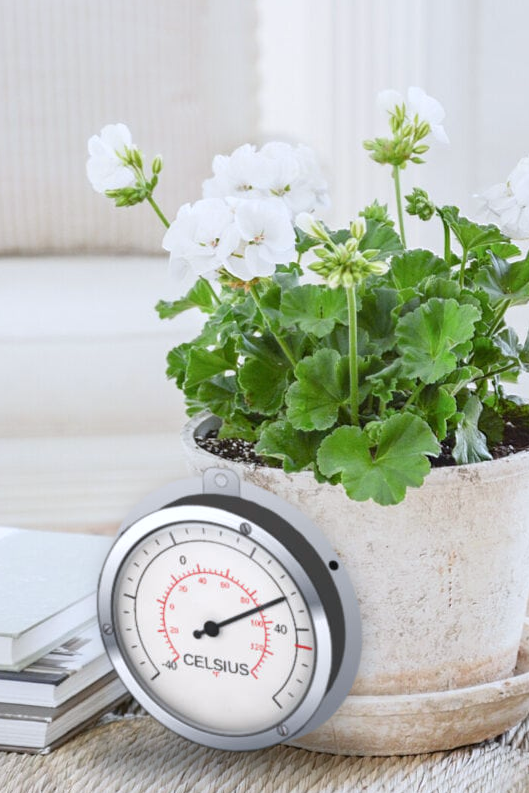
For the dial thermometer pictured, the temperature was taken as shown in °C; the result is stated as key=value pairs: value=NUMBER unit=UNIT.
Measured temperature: value=32 unit=°C
